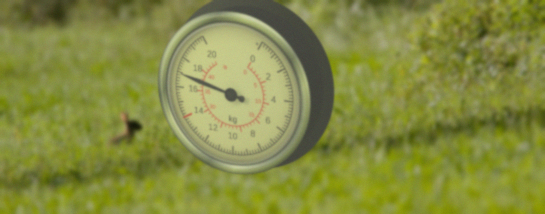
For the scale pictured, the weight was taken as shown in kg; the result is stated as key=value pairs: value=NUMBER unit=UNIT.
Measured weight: value=17 unit=kg
